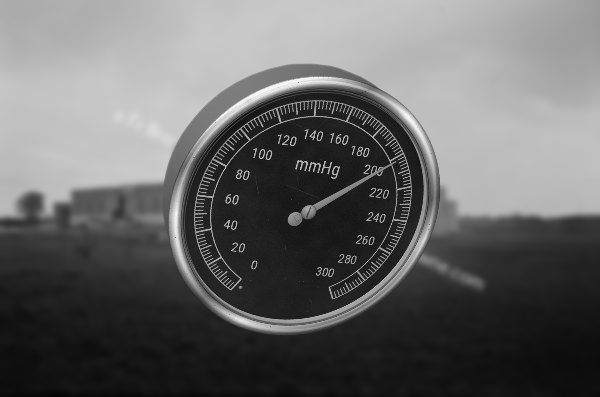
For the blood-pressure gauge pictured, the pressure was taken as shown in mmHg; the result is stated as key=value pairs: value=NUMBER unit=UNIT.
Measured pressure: value=200 unit=mmHg
